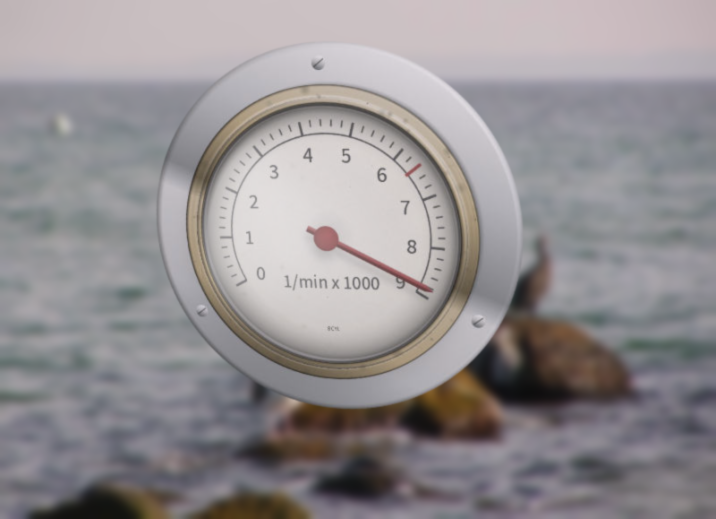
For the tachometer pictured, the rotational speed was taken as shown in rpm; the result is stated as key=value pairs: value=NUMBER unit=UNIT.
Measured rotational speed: value=8800 unit=rpm
